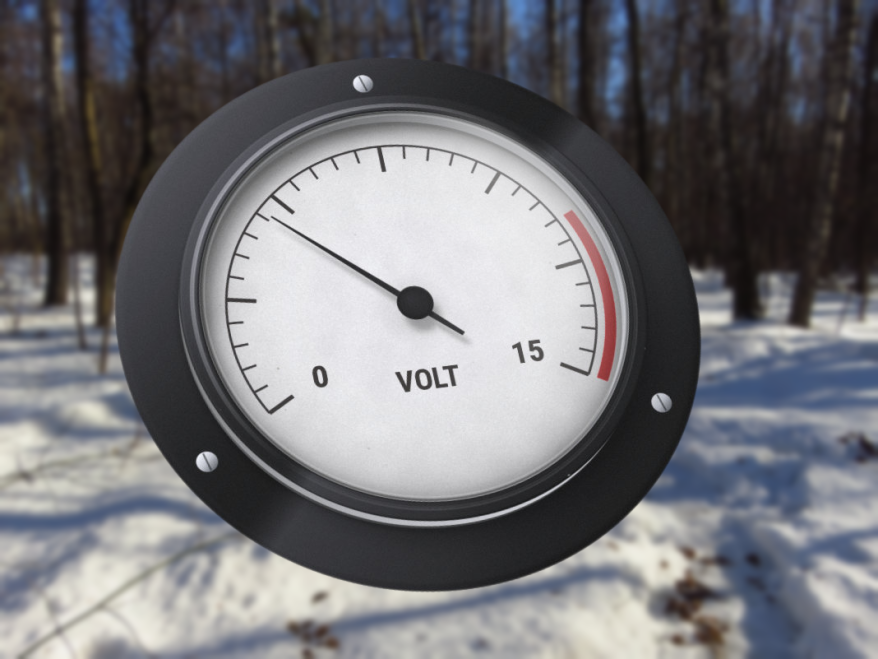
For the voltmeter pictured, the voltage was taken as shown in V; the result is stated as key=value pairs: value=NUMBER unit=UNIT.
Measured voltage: value=4.5 unit=V
